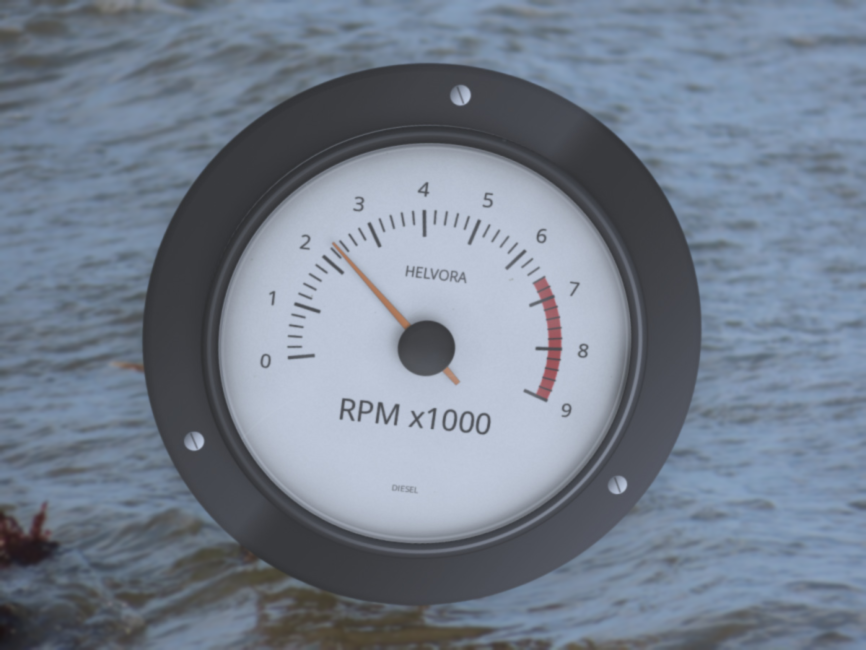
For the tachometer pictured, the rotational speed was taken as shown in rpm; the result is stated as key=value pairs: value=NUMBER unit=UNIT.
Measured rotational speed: value=2300 unit=rpm
